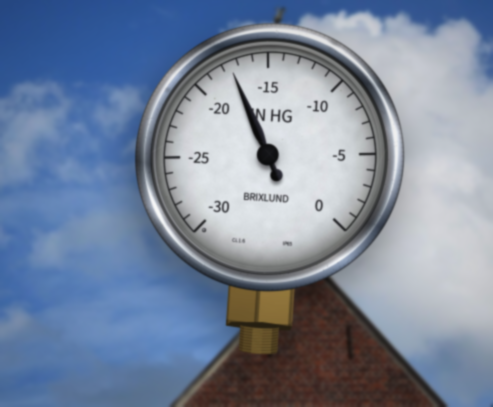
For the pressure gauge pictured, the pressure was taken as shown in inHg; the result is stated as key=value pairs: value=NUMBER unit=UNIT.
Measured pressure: value=-17.5 unit=inHg
